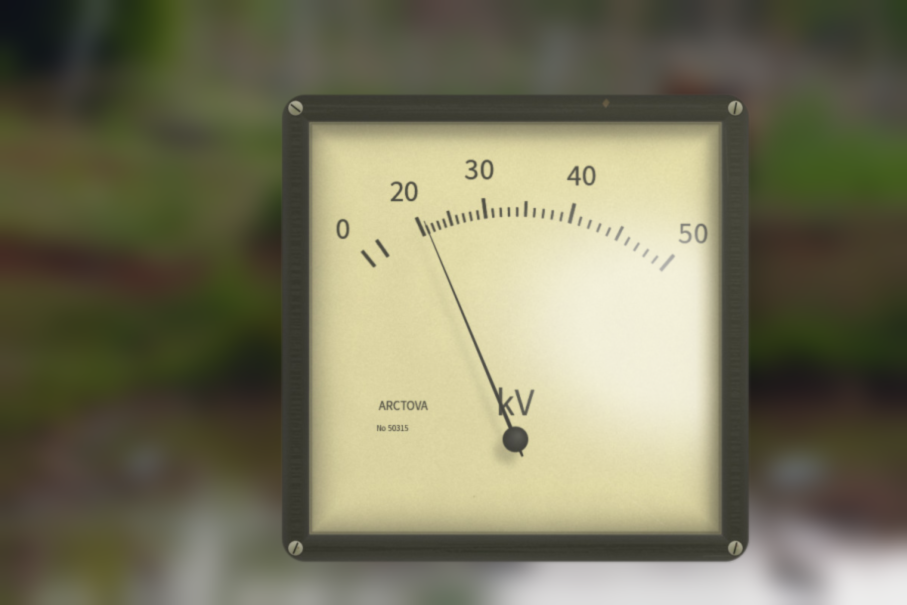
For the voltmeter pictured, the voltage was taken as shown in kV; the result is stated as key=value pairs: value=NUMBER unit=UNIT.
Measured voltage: value=21 unit=kV
